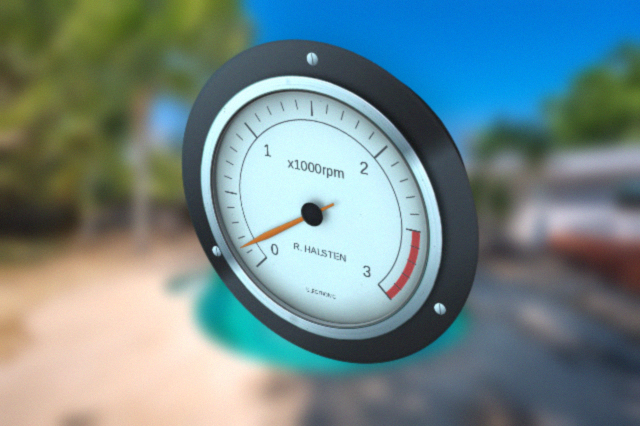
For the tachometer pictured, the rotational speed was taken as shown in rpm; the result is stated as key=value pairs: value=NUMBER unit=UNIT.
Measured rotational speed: value=150 unit=rpm
